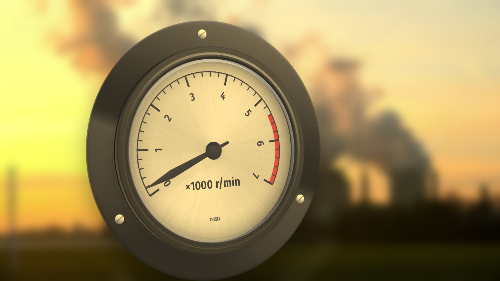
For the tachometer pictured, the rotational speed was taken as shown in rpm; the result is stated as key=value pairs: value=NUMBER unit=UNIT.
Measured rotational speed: value=200 unit=rpm
